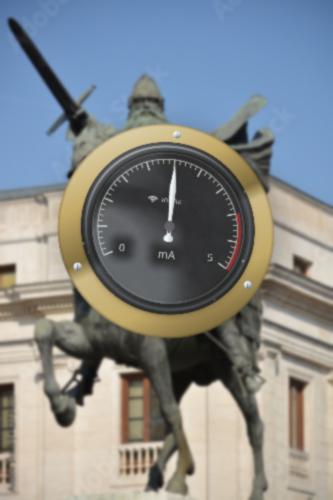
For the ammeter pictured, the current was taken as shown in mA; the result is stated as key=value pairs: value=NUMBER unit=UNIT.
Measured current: value=2.5 unit=mA
